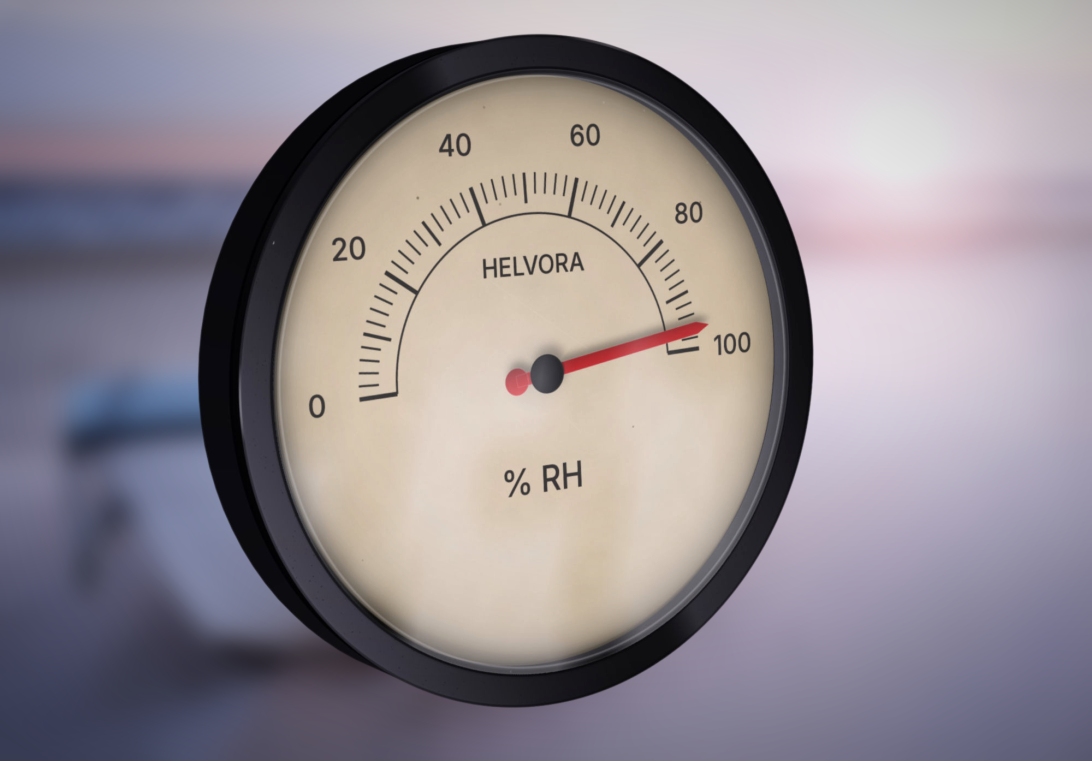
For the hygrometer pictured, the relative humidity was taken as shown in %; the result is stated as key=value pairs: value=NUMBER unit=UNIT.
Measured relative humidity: value=96 unit=%
